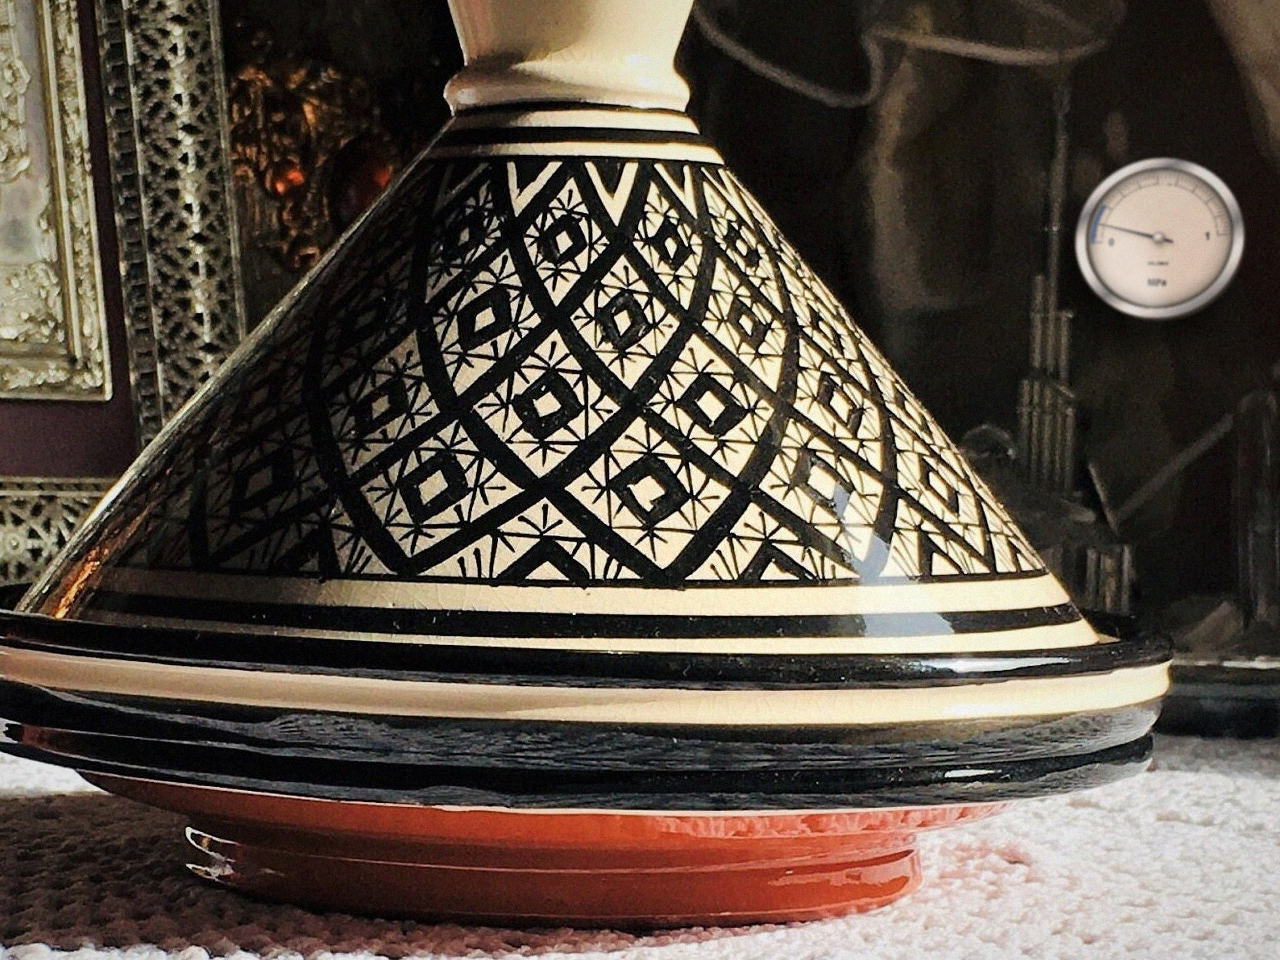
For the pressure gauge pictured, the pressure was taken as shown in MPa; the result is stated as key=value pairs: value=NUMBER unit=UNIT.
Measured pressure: value=0.1 unit=MPa
